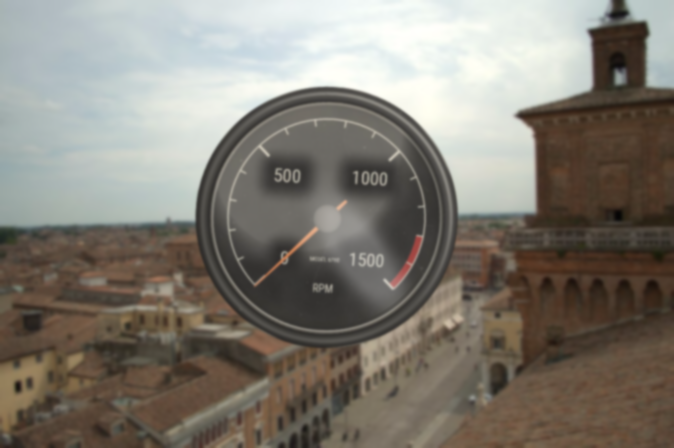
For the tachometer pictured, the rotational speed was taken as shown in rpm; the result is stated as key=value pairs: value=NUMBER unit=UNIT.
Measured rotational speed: value=0 unit=rpm
